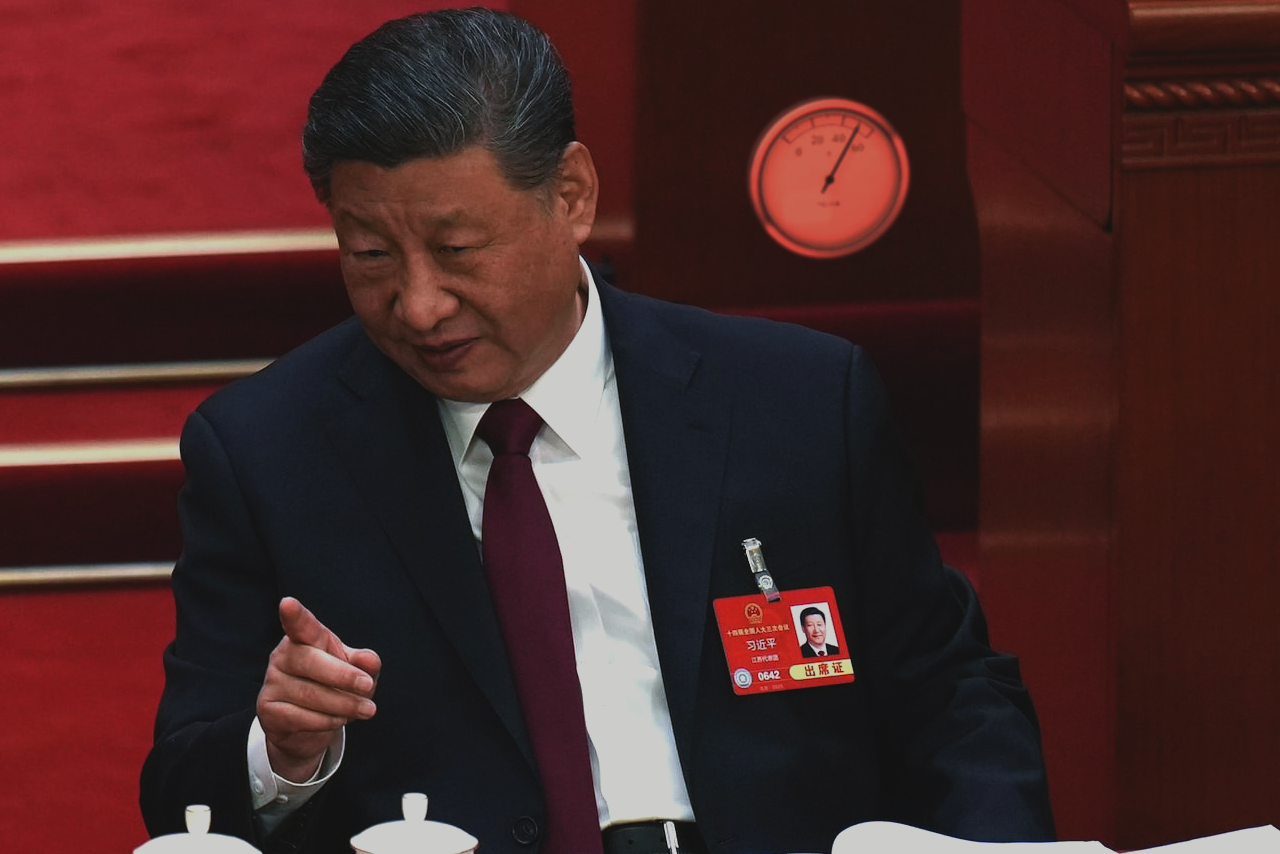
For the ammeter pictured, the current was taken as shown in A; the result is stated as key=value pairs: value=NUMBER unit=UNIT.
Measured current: value=50 unit=A
